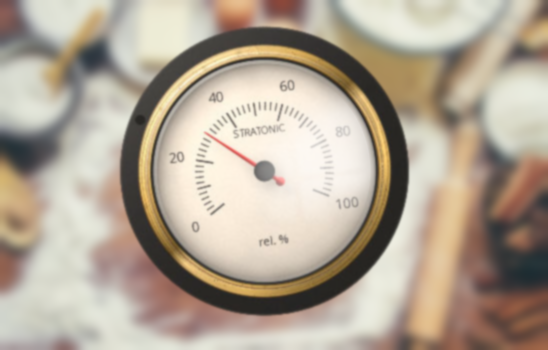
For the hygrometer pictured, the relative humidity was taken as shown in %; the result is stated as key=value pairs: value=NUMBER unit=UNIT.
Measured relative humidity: value=30 unit=%
